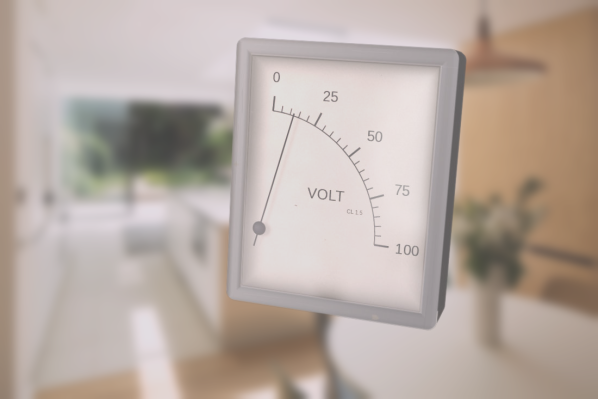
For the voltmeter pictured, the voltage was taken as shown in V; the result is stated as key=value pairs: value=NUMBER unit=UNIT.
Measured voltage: value=12.5 unit=V
